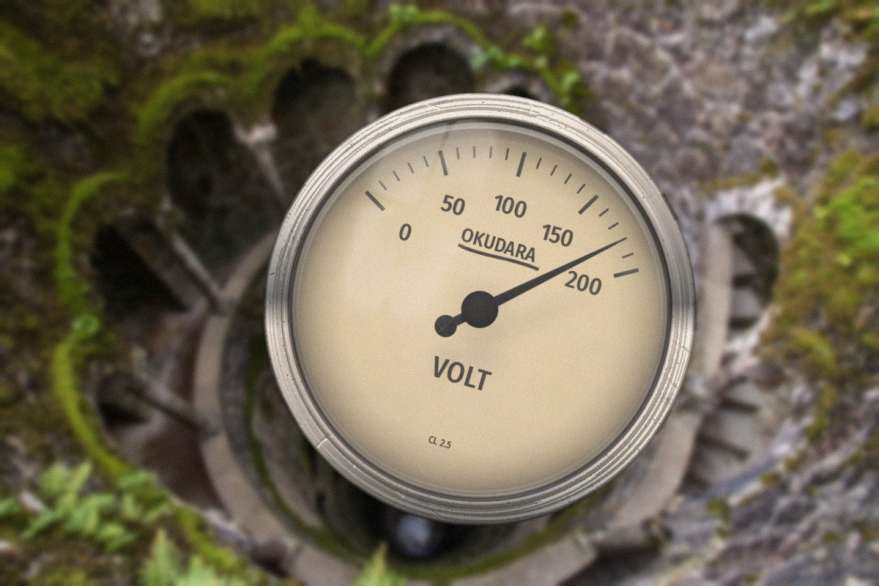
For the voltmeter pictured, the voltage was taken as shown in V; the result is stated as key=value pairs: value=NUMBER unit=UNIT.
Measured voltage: value=180 unit=V
